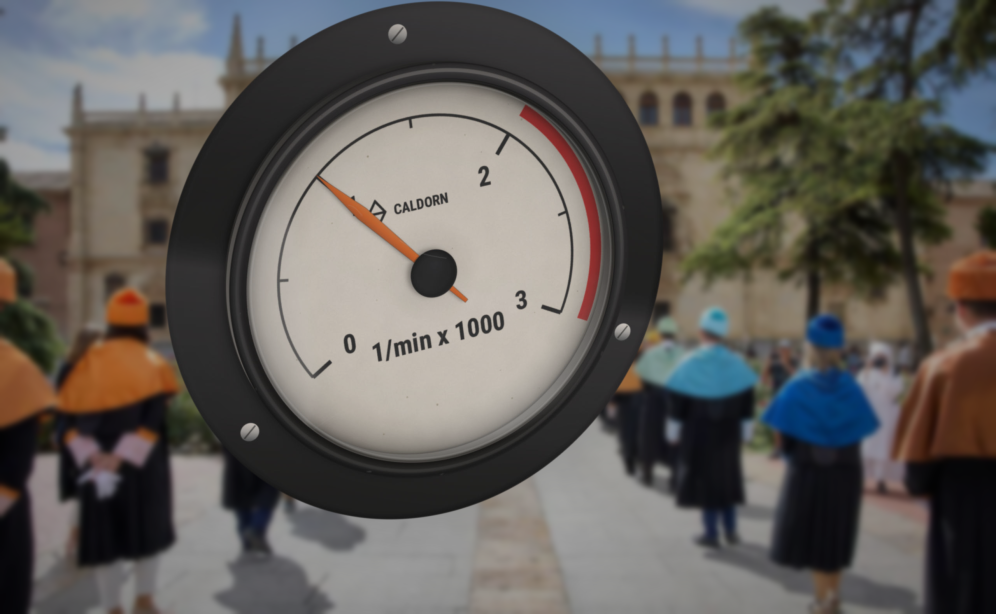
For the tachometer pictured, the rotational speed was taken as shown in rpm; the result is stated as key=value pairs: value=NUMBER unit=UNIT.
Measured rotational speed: value=1000 unit=rpm
